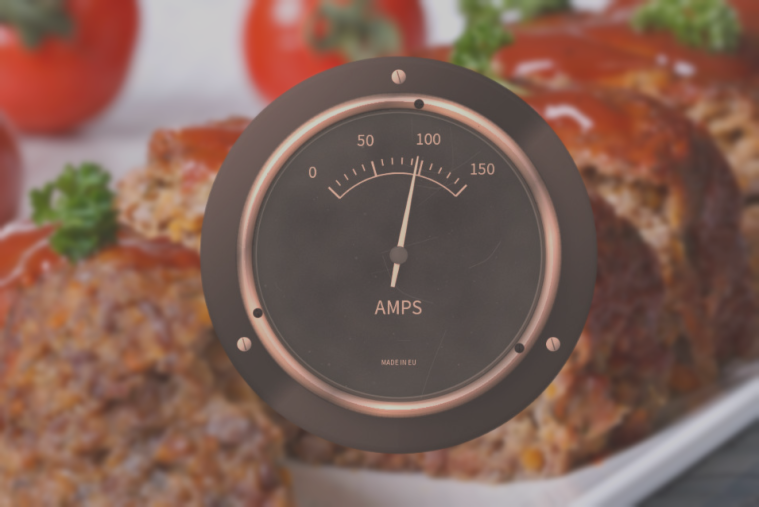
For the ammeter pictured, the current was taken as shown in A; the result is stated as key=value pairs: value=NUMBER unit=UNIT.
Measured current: value=95 unit=A
